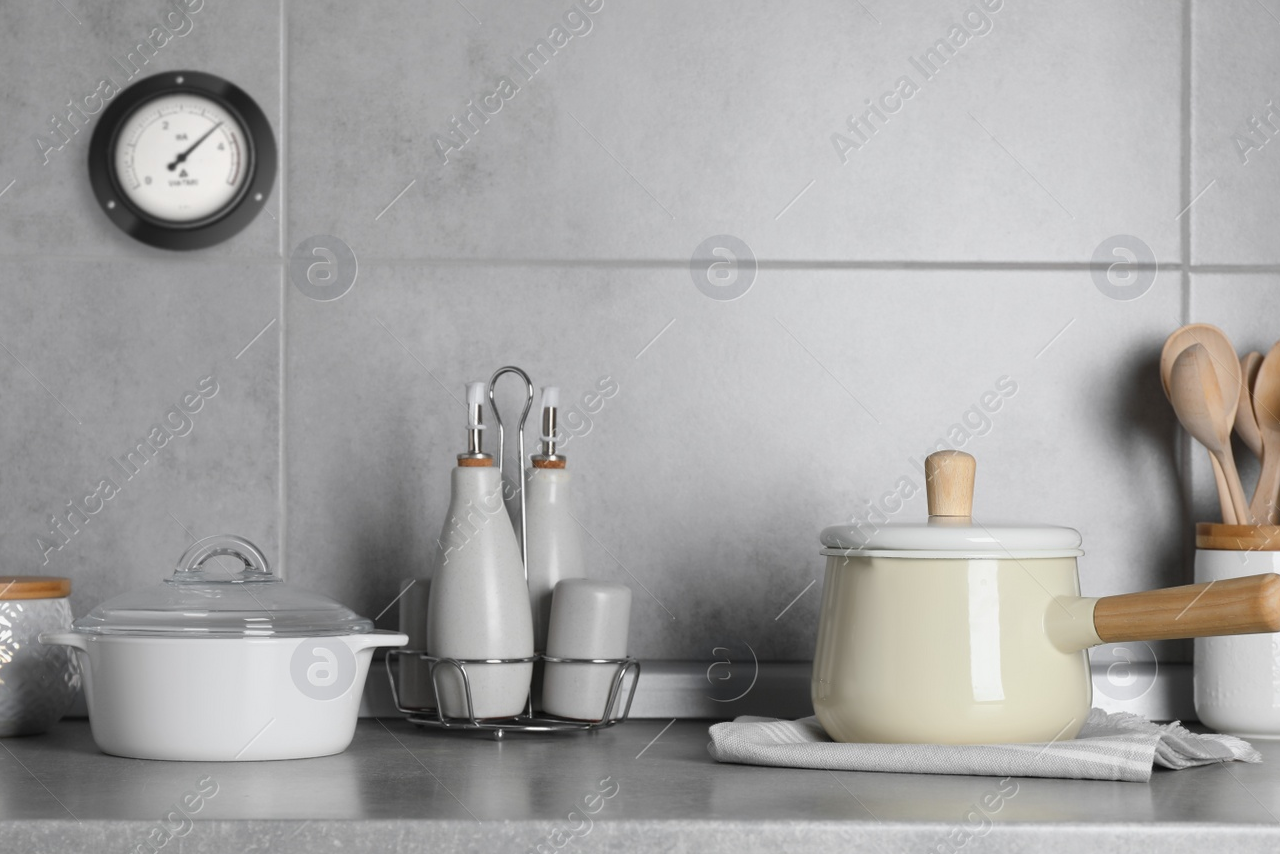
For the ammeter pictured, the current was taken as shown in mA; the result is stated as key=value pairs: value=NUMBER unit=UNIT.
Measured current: value=3.5 unit=mA
